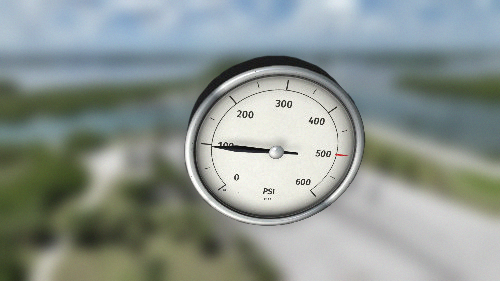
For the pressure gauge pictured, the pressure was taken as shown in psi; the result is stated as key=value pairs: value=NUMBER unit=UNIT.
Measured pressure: value=100 unit=psi
